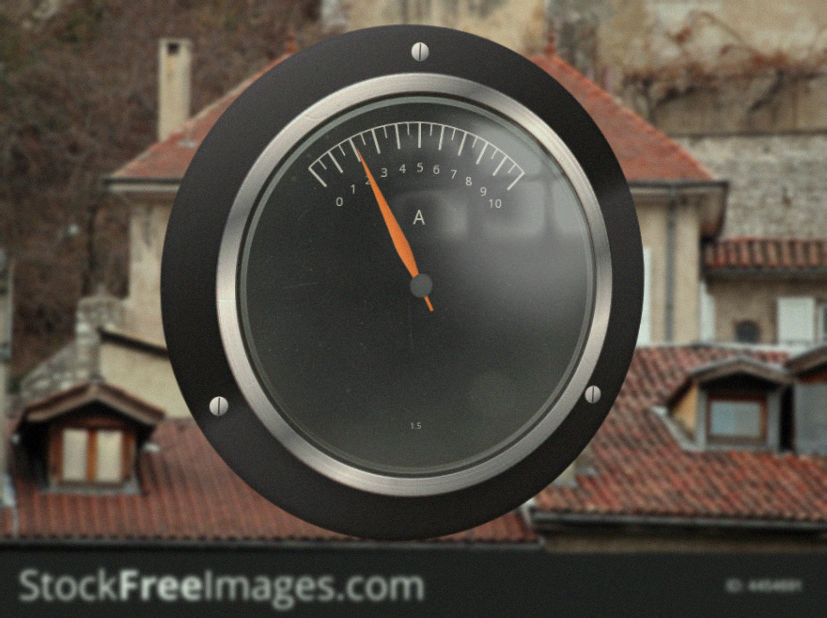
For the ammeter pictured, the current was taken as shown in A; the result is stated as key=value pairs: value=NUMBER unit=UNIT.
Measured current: value=2 unit=A
